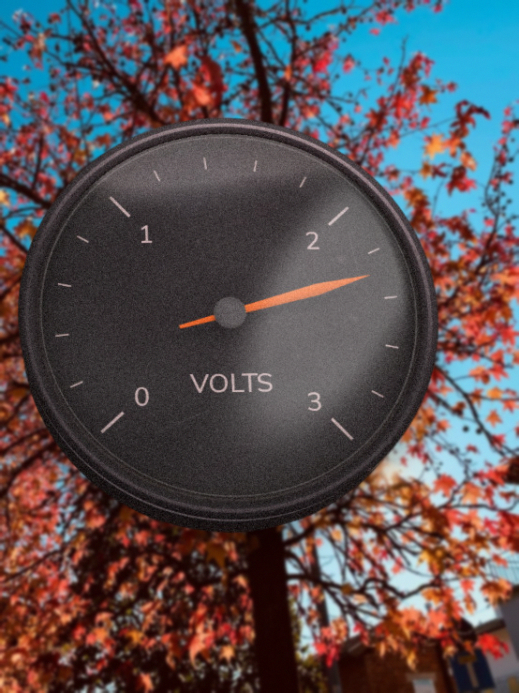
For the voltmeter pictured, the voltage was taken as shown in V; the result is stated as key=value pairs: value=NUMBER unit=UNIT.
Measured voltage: value=2.3 unit=V
